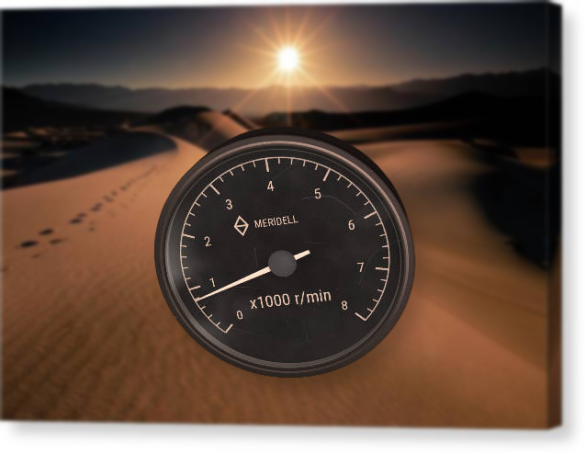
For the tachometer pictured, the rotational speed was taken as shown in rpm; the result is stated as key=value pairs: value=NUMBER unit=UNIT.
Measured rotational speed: value=800 unit=rpm
